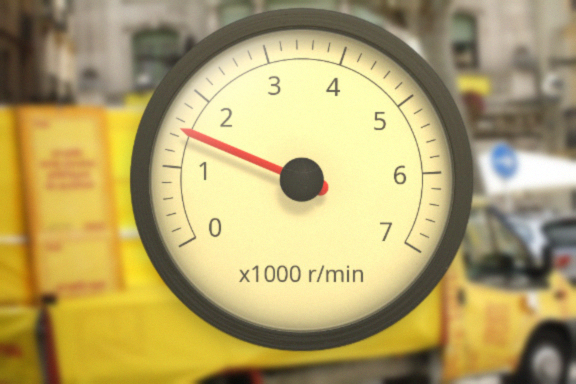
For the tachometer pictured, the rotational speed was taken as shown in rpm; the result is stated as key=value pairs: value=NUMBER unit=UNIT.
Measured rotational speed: value=1500 unit=rpm
